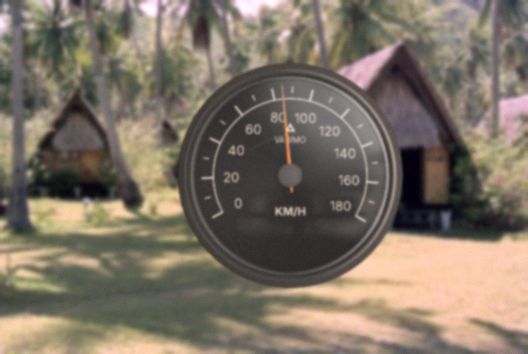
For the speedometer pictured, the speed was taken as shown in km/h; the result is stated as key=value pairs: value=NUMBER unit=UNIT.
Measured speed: value=85 unit=km/h
